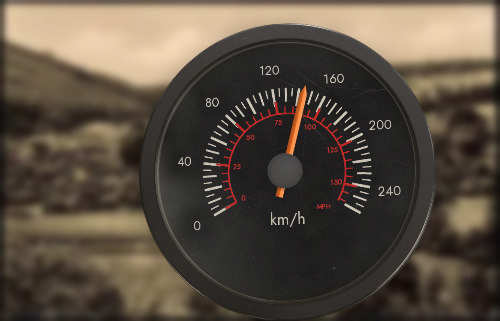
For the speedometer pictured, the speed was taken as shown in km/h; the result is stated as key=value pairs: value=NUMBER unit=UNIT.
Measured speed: value=145 unit=km/h
